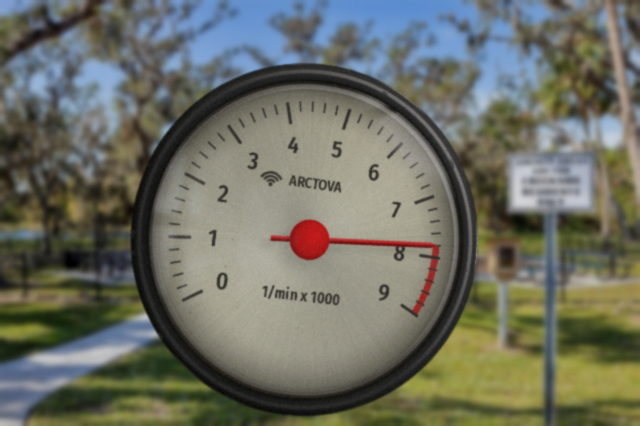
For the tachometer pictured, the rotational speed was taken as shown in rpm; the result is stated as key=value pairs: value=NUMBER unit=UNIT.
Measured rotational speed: value=7800 unit=rpm
